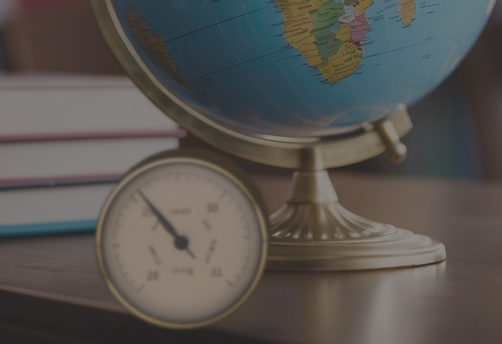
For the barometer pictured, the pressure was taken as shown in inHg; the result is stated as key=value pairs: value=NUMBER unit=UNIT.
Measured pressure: value=29.1 unit=inHg
